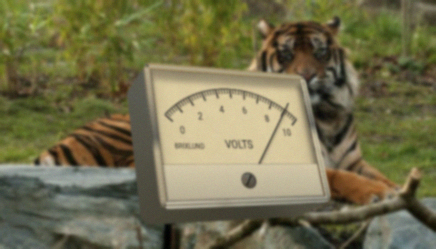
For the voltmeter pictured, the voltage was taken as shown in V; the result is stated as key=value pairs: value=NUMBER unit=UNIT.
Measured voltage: value=9 unit=V
